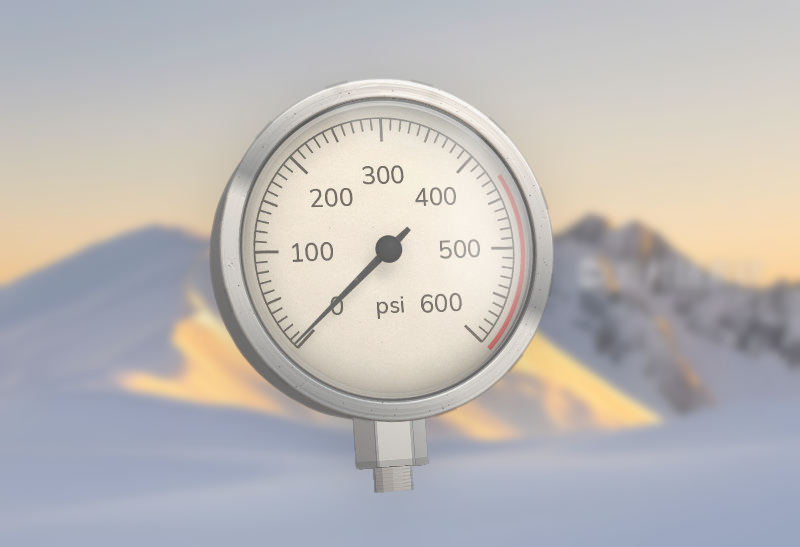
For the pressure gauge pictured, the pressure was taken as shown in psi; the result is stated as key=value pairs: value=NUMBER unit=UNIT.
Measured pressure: value=5 unit=psi
